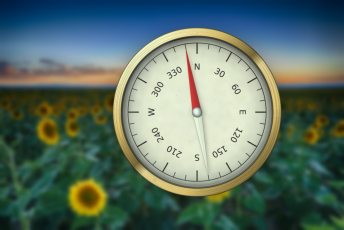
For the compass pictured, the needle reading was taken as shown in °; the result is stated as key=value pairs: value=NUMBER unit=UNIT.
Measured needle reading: value=350 unit=°
